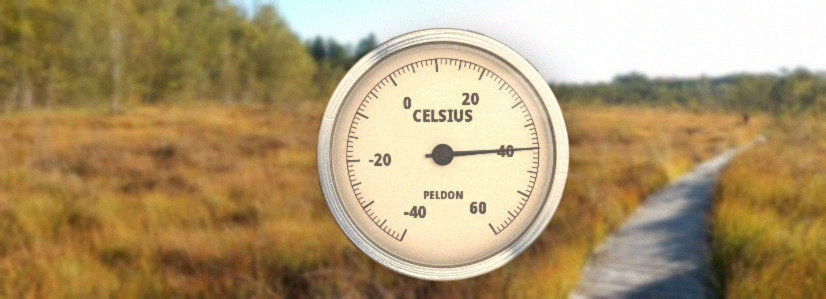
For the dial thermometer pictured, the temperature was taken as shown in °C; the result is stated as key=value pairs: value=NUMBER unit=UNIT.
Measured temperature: value=40 unit=°C
